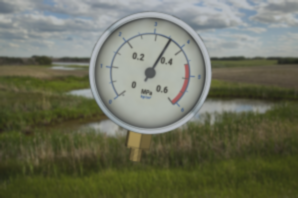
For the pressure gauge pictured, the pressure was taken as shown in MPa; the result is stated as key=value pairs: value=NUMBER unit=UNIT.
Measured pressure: value=0.35 unit=MPa
